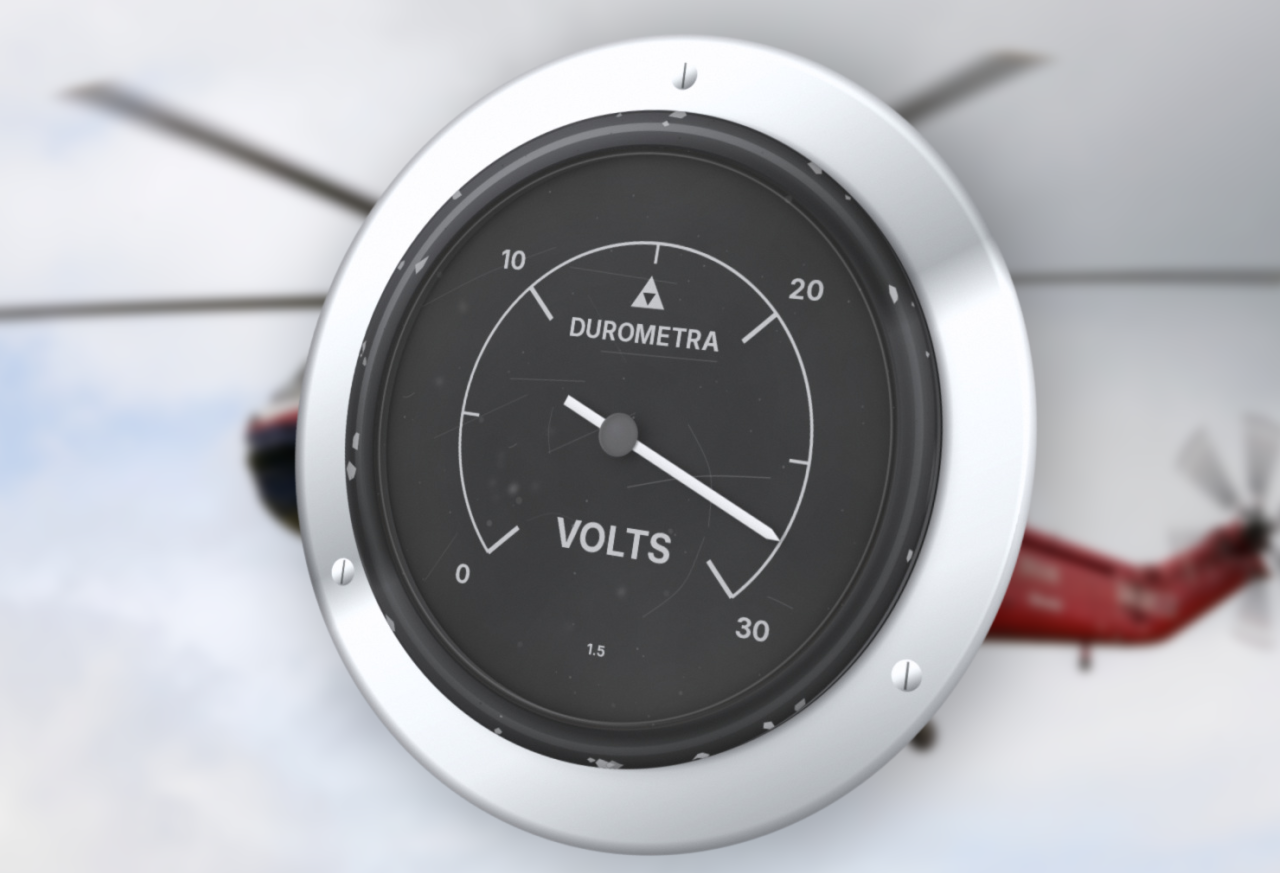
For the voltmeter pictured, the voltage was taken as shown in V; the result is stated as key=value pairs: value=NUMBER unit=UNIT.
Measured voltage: value=27.5 unit=V
